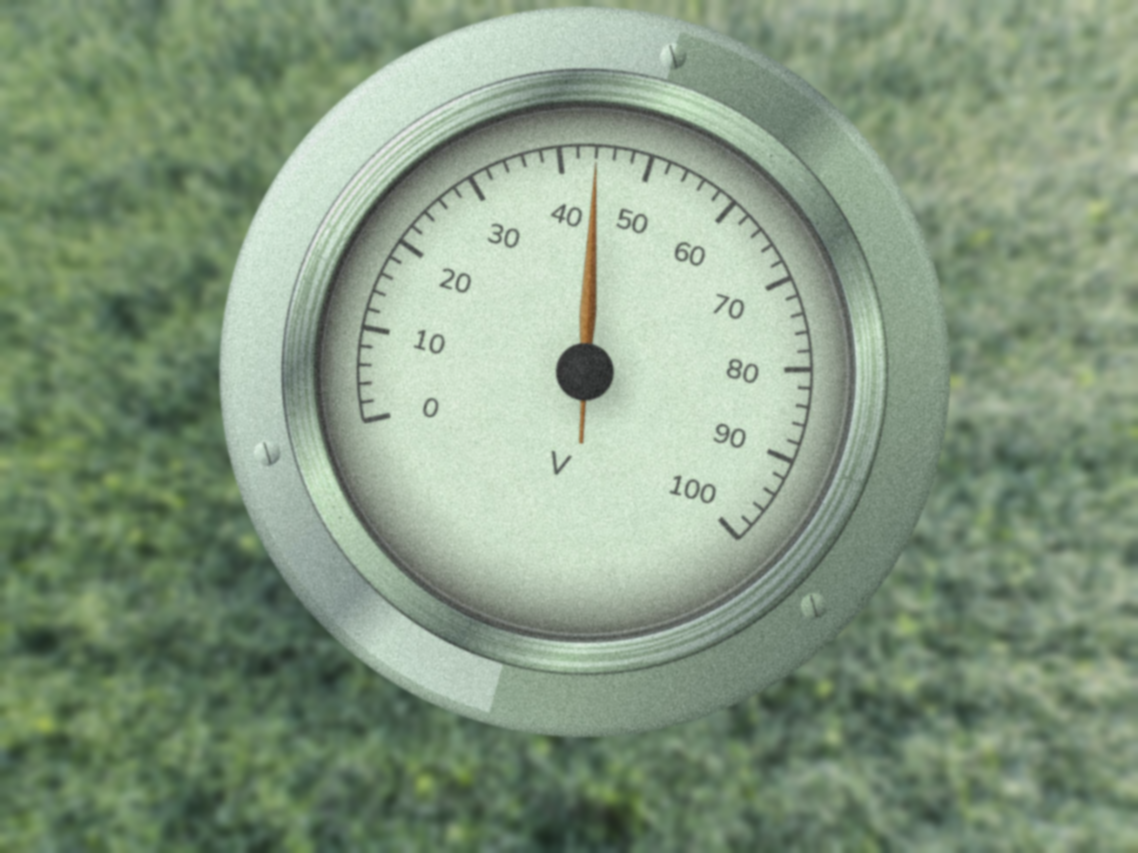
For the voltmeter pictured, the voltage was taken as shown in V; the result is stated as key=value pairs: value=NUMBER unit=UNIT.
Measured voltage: value=44 unit=V
